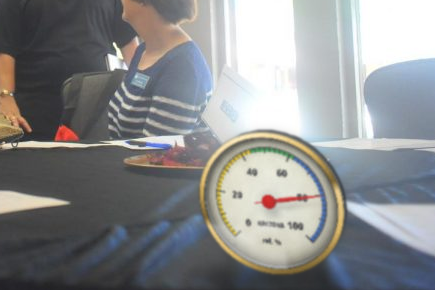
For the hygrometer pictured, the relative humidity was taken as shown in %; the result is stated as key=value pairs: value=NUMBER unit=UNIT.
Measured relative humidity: value=80 unit=%
